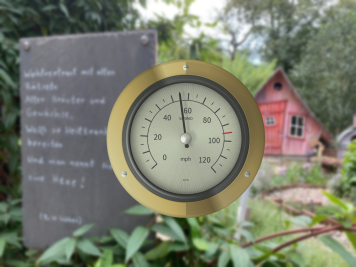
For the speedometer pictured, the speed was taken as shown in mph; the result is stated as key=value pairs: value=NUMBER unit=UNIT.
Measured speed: value=55 unit=mph
